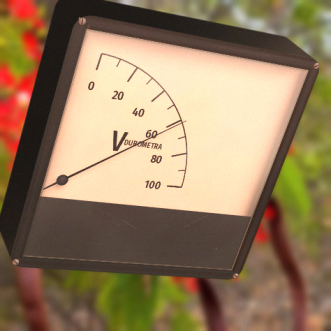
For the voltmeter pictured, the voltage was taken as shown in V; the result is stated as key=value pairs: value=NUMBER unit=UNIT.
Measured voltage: value=60 unit=V
